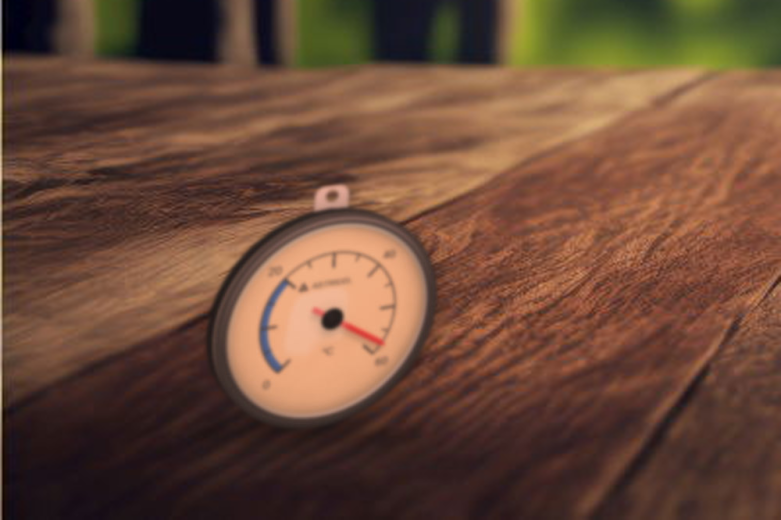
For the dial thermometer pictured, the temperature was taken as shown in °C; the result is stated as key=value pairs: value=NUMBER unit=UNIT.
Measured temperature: value=57.5 unit=°C
